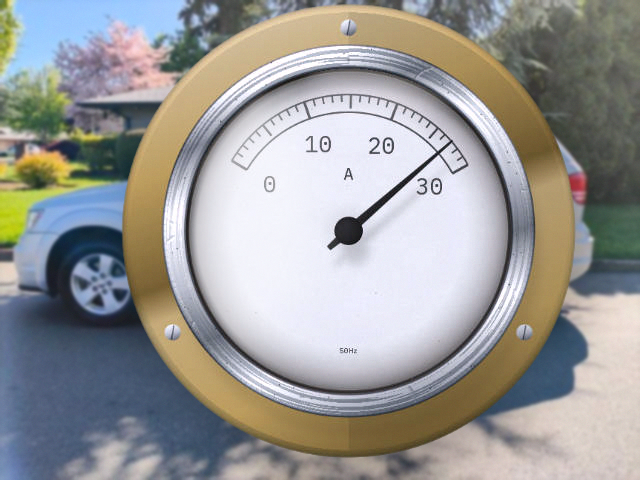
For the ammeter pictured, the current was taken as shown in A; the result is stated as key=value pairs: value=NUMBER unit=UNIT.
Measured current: value=27 unit=A
